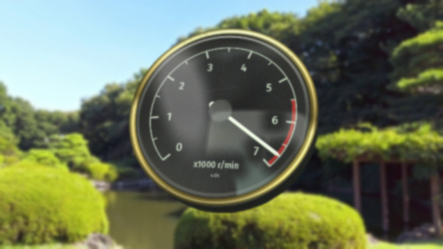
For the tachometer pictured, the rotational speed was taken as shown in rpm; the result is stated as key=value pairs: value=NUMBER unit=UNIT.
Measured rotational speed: value=6750 unit=rpm
